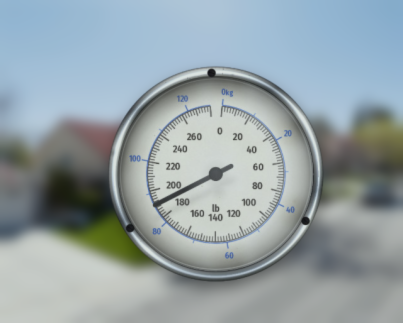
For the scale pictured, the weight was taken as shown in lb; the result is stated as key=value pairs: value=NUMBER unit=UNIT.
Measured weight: value=190 unit=lb
